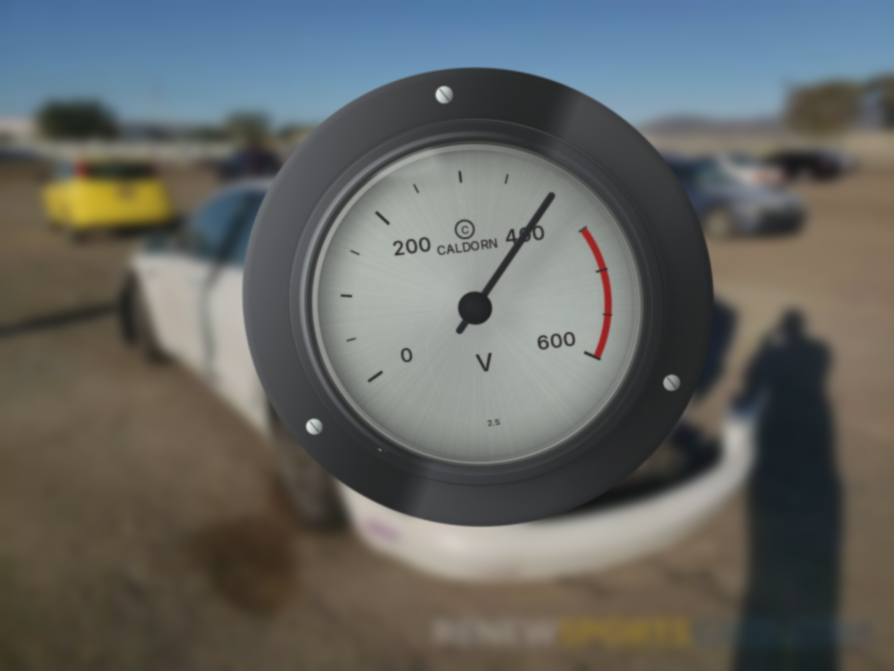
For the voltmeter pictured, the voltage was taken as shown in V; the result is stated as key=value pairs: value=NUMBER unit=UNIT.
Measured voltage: value=400 unit=V
